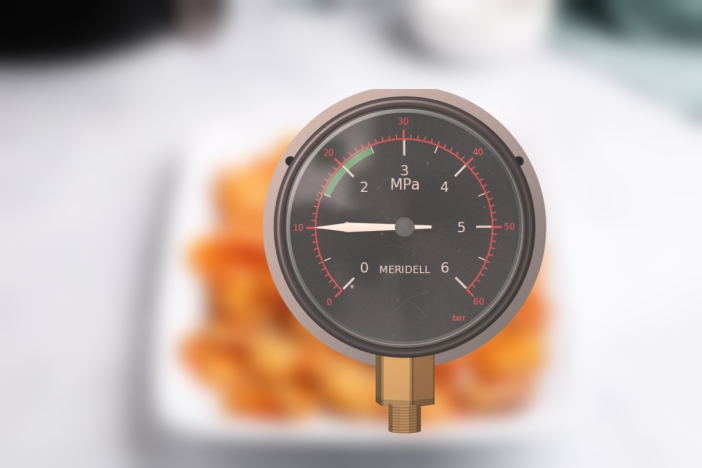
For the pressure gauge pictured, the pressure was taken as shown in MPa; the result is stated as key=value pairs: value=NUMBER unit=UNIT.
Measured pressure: value=1 unit=MPa
